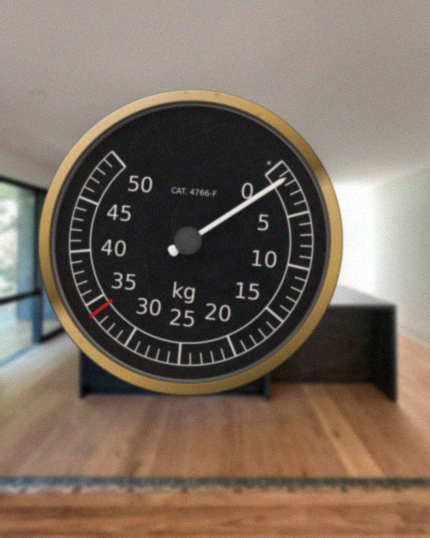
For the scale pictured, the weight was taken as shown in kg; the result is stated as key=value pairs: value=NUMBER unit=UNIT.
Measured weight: value=1.5 unit=kg
